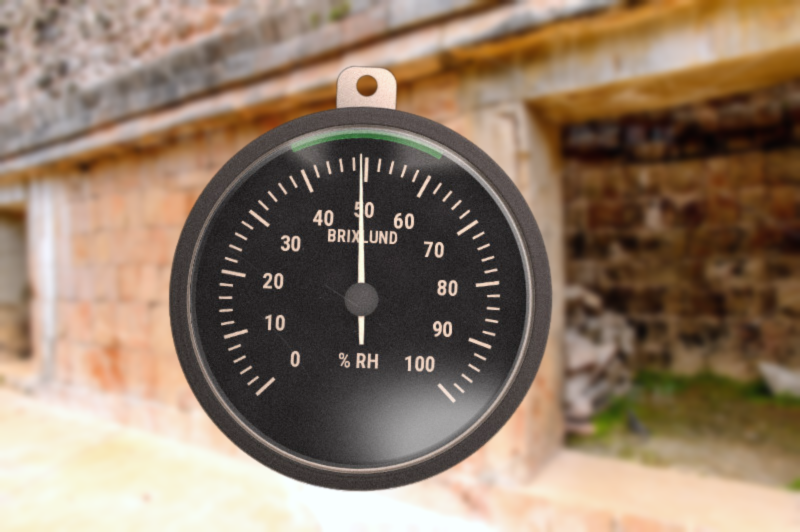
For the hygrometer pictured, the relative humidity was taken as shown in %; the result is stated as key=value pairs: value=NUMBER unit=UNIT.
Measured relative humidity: value=49 unit=%
